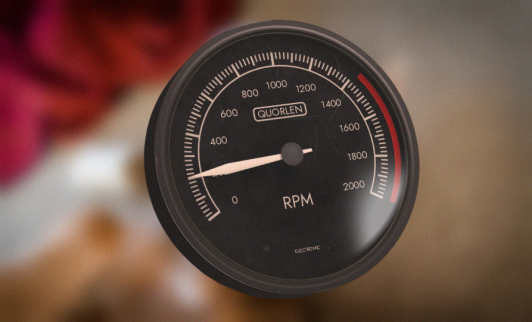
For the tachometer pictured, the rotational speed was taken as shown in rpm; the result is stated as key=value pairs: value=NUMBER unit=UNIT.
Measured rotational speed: value=200 unit=rpm
